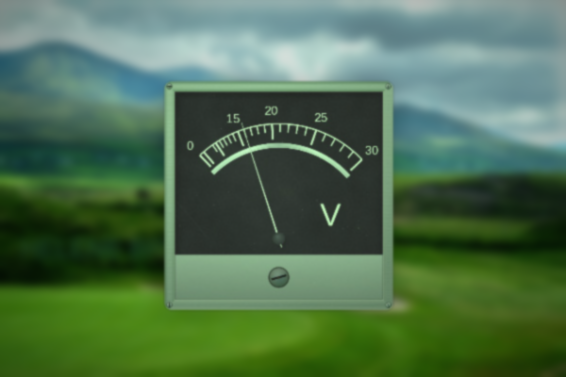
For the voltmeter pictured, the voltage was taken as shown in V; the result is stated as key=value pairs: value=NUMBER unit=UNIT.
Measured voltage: value=16 unit=V
